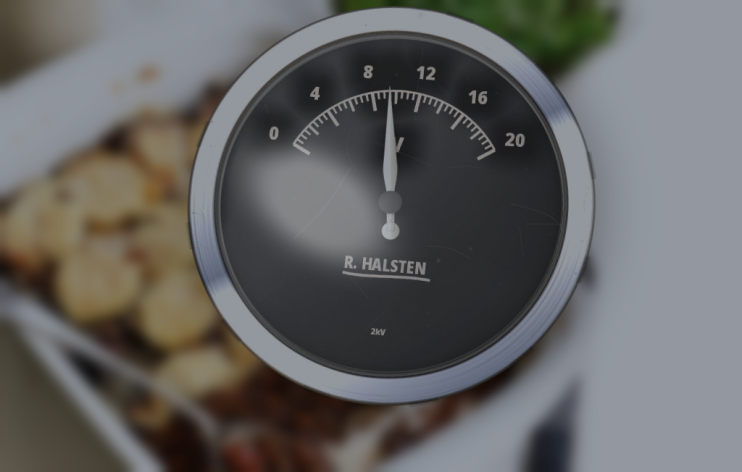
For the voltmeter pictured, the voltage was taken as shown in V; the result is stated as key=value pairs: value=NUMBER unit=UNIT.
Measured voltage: value=9.5 unit=V
